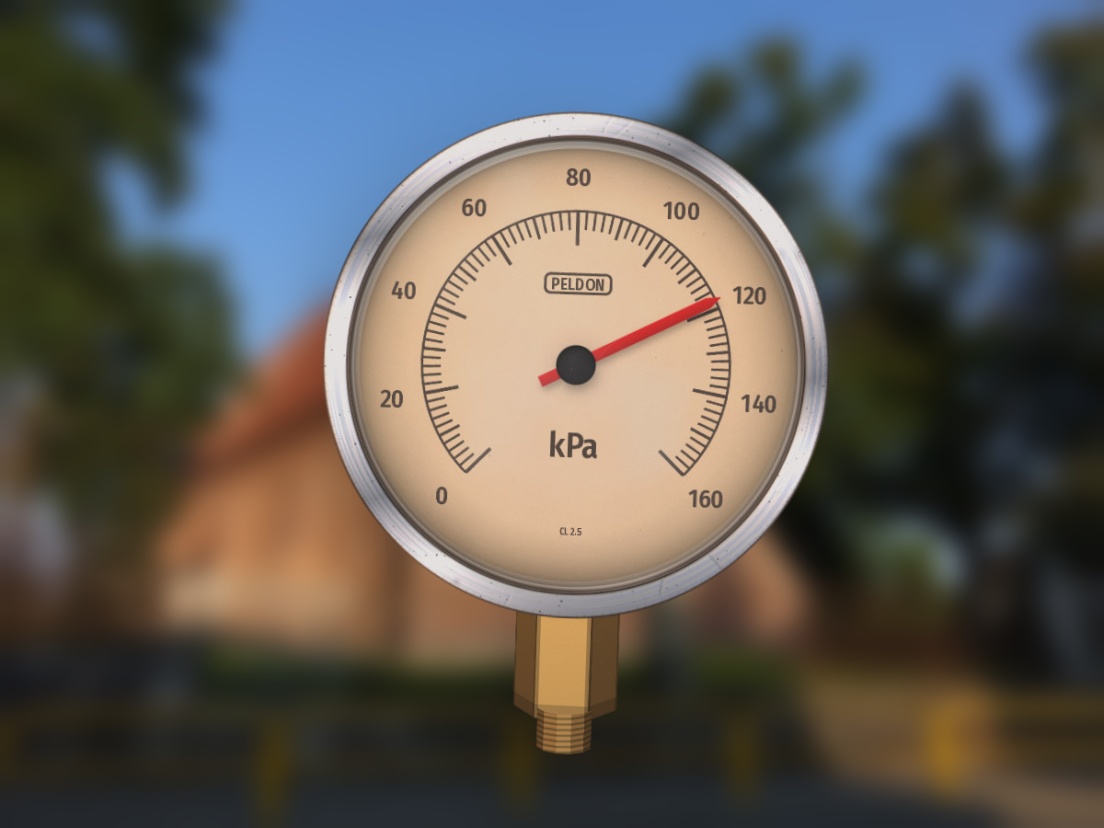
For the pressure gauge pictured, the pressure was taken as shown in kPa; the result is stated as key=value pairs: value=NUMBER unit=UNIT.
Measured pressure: value=118 unit=kPa
